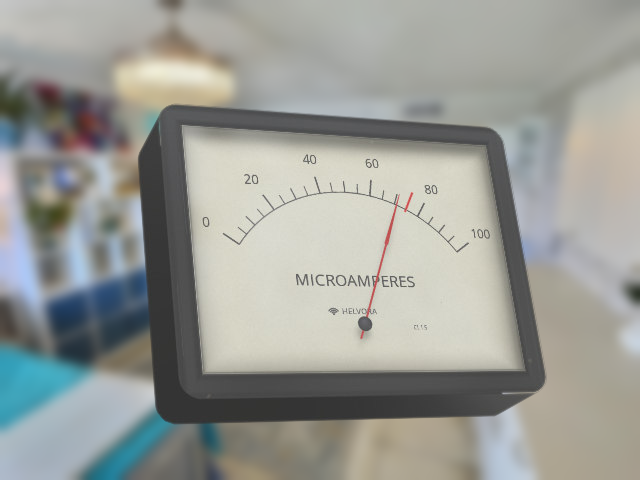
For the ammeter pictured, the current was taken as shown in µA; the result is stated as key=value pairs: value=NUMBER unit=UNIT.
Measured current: value=70 unit=µA
